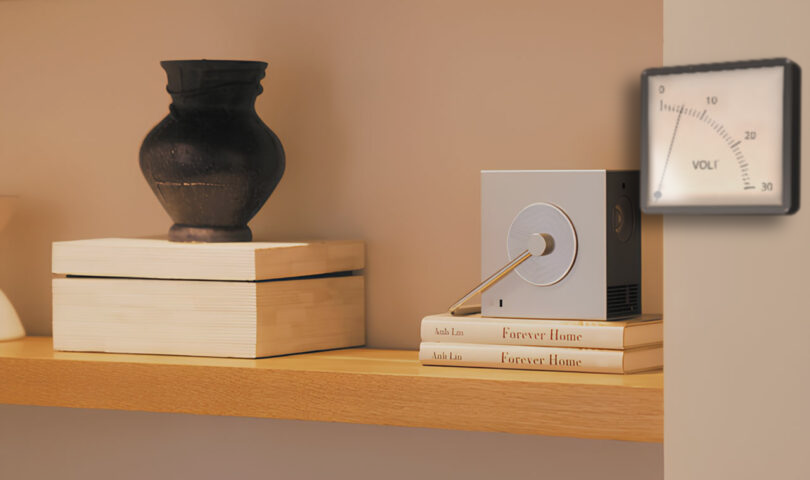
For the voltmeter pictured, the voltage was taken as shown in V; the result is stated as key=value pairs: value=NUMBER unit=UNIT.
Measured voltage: value=5 unit=V
